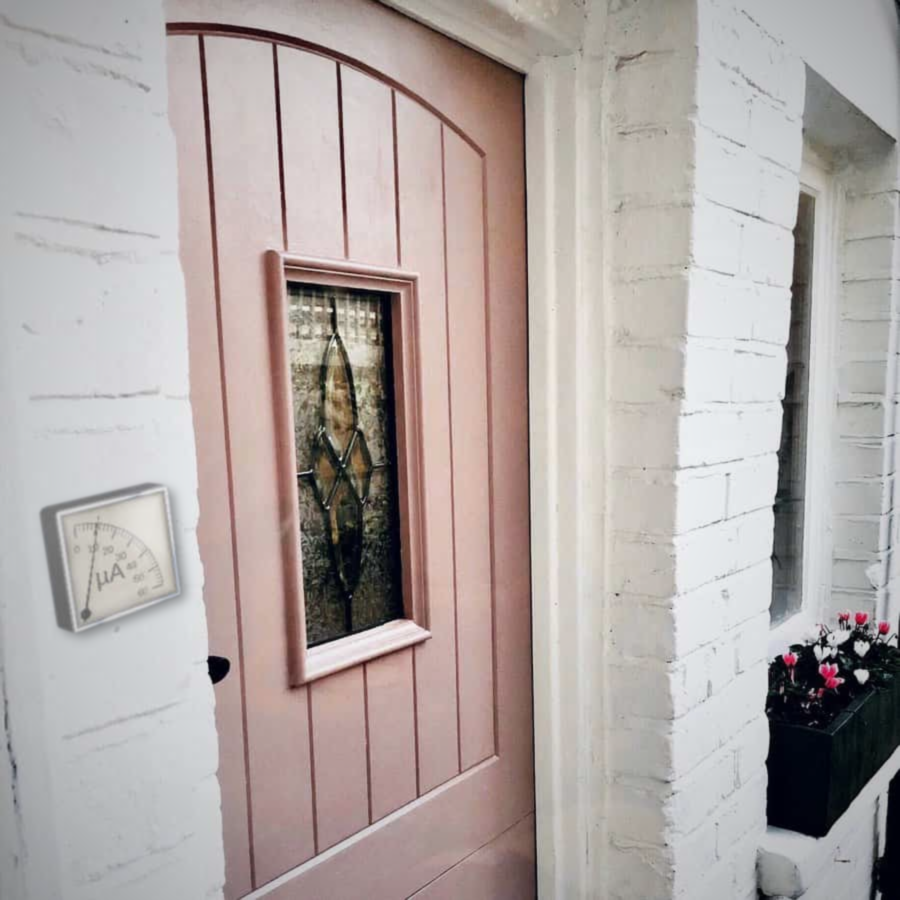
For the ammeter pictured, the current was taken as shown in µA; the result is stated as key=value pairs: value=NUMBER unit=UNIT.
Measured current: value=10 unit=µA
